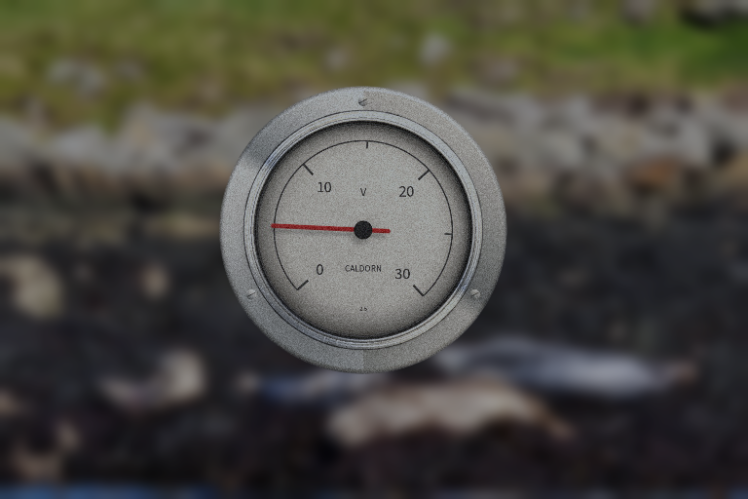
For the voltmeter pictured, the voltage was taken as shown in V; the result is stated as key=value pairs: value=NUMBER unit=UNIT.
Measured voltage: value=5 unit=V
